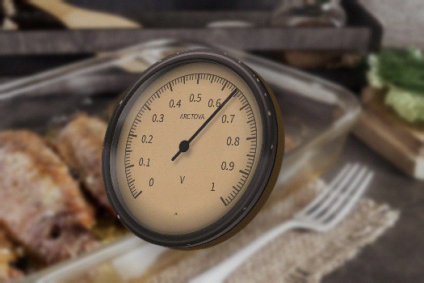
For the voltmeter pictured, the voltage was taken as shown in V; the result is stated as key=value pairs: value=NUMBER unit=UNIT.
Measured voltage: value=0.65 unit=V
